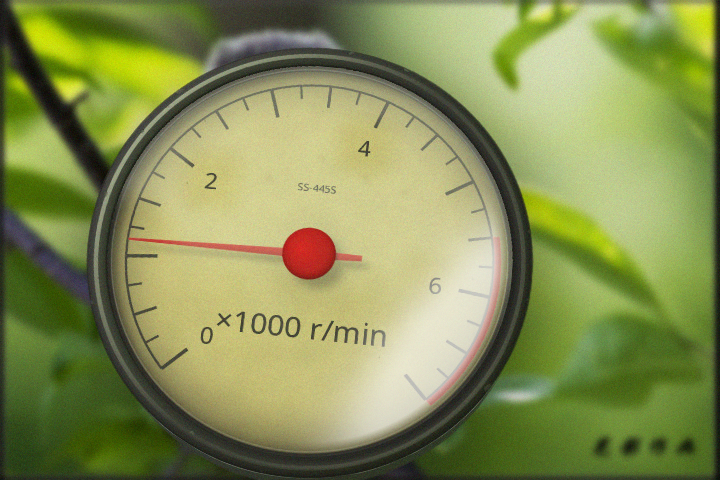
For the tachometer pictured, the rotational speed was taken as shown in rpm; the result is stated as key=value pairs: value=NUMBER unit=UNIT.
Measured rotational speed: value=1125 unit=rpm
